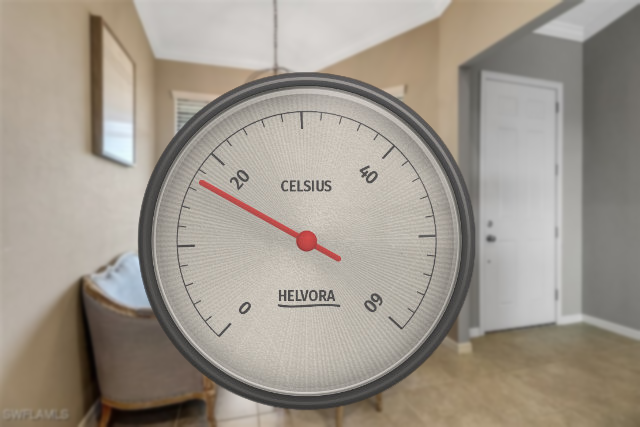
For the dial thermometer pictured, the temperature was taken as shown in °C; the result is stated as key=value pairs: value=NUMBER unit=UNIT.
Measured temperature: value=17 unit=°C
